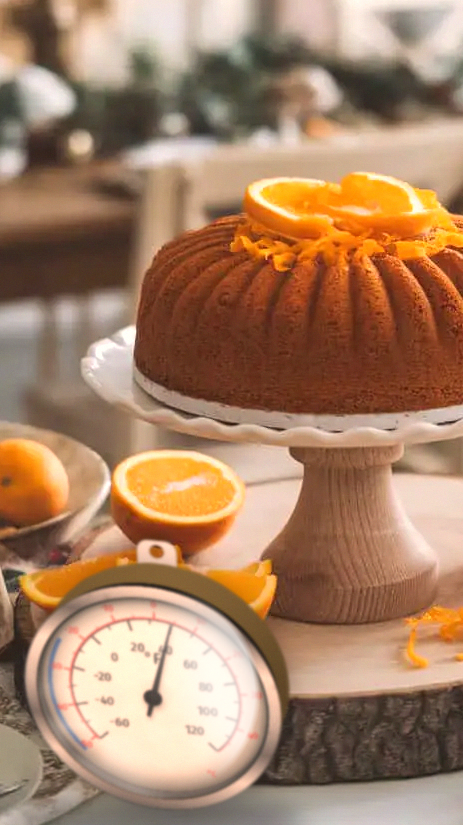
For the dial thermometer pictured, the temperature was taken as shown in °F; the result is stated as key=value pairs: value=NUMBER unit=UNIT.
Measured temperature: value=40 unit=°F
